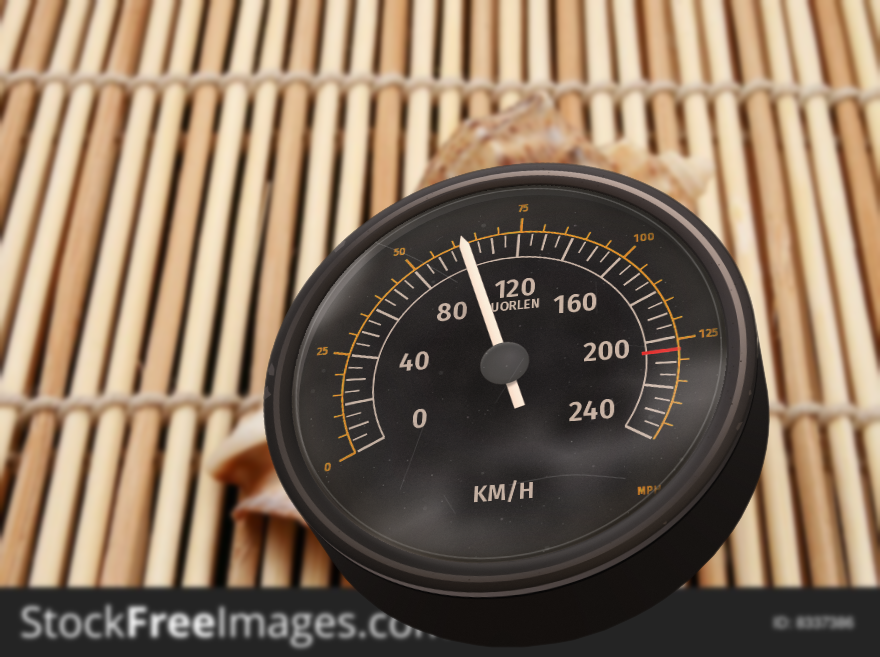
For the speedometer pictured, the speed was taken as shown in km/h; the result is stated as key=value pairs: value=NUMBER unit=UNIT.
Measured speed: value=100 unit=km/h
